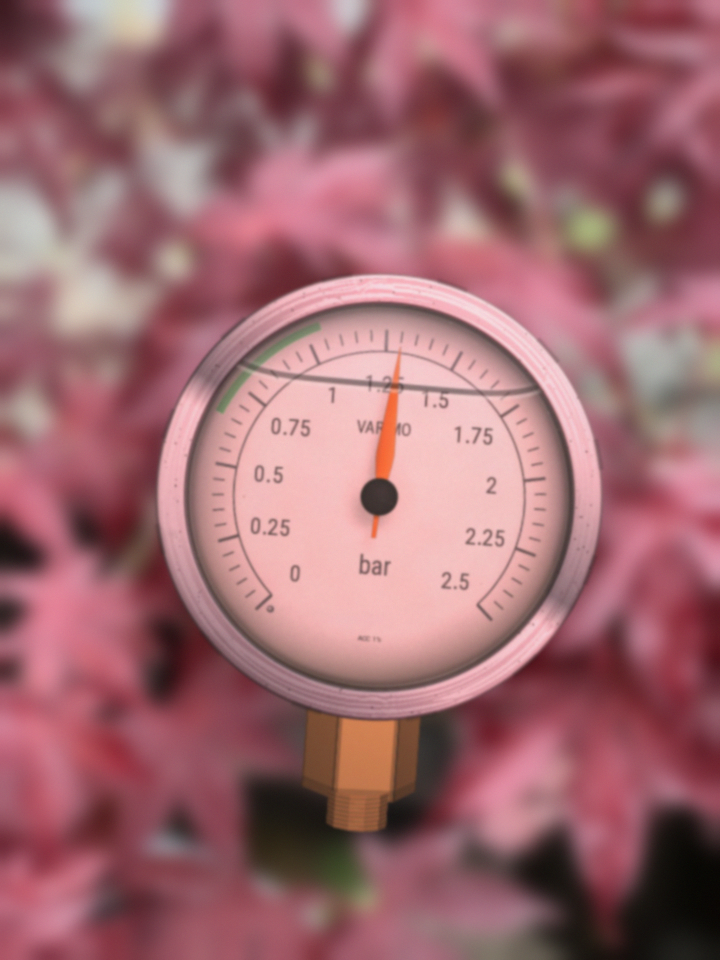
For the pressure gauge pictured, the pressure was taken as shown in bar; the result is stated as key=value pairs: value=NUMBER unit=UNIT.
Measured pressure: value=1.3 unit=bar
